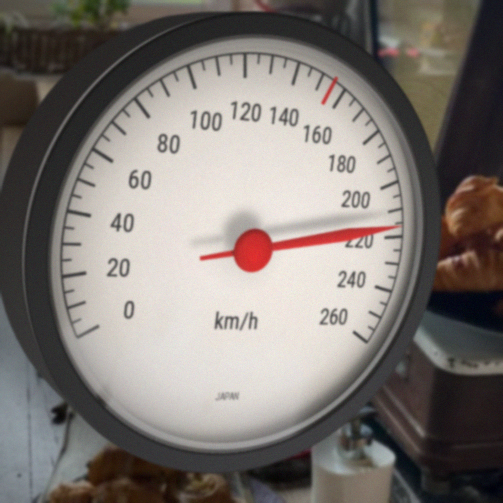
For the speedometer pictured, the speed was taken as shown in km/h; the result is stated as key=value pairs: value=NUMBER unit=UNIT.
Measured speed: value=215 unit=km/h
